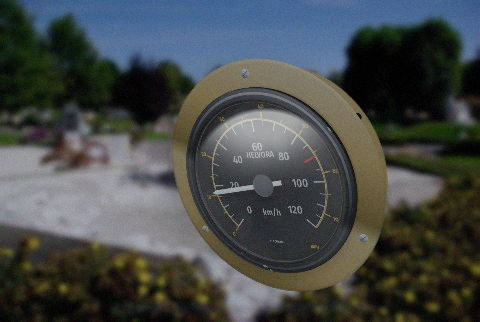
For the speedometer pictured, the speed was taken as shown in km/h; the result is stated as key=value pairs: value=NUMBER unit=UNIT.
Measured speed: value=17.5 unit=km/h
